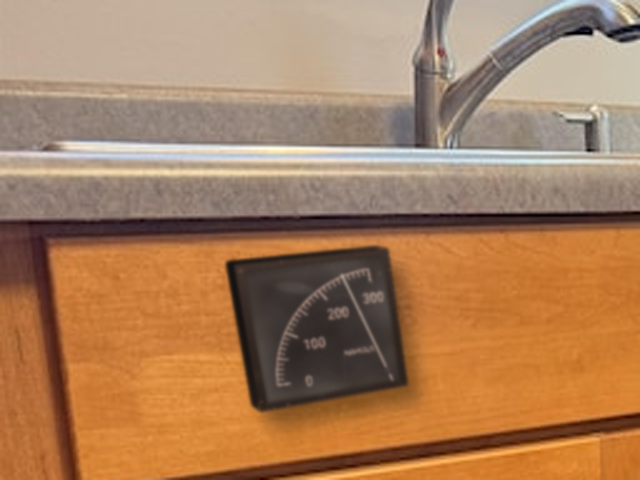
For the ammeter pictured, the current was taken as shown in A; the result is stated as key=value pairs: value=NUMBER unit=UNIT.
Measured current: value=250 unit=A
